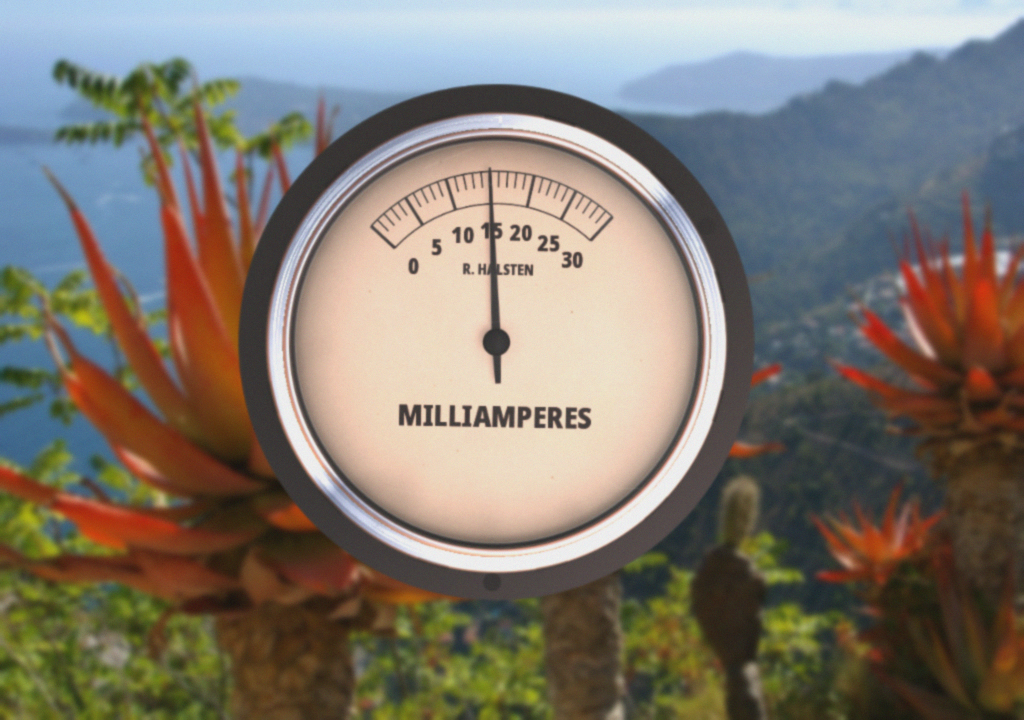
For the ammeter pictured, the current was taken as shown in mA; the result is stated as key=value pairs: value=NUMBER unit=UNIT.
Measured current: value=15 unit=mA
